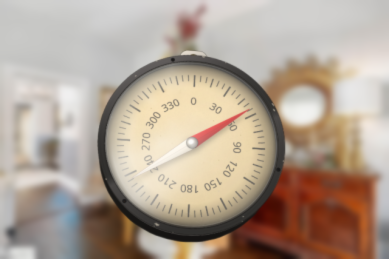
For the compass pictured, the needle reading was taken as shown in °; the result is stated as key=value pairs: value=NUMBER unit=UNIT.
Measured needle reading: value=55 unit=°
